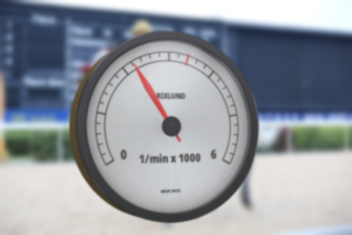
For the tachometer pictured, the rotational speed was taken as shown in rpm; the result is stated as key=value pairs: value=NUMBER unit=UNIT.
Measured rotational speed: value=2200 unit=rpm
